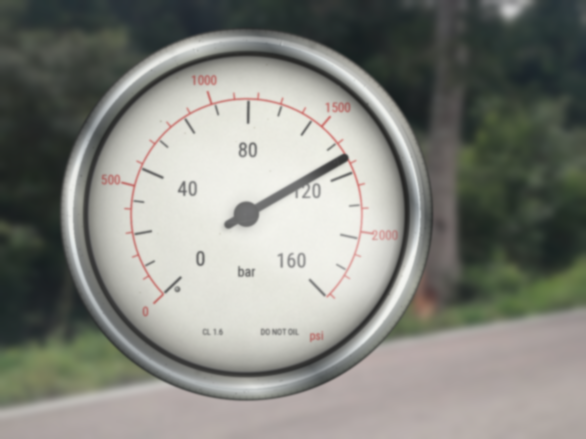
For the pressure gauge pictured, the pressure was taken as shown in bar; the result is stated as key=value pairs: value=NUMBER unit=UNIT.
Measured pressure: value=115 unit=bar
